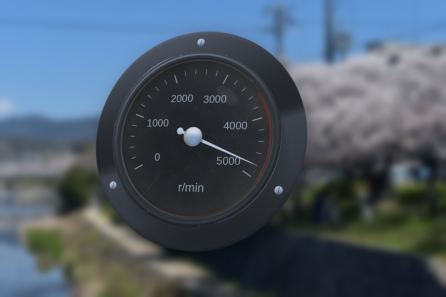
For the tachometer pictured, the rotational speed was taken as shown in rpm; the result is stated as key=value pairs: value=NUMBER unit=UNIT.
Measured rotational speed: value=4800 unit=rpm
